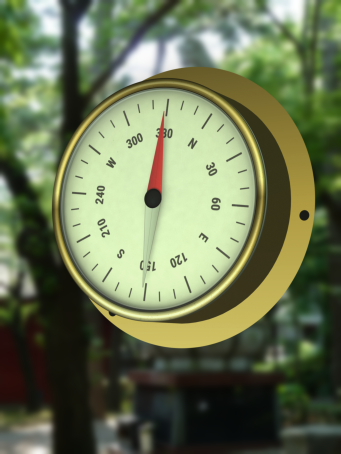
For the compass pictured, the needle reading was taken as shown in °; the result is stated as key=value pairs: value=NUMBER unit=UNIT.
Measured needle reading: value=330 unit=°
